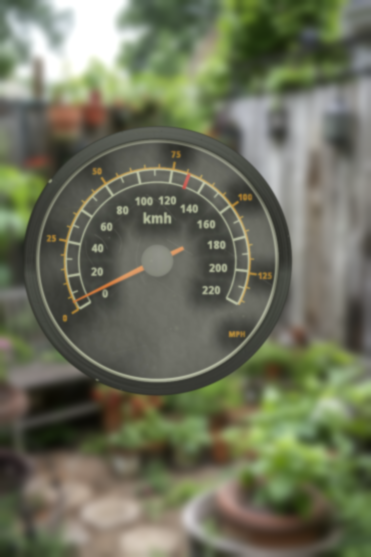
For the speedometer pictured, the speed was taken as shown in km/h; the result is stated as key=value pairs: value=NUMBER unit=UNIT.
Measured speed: value=5 unit=km/h
